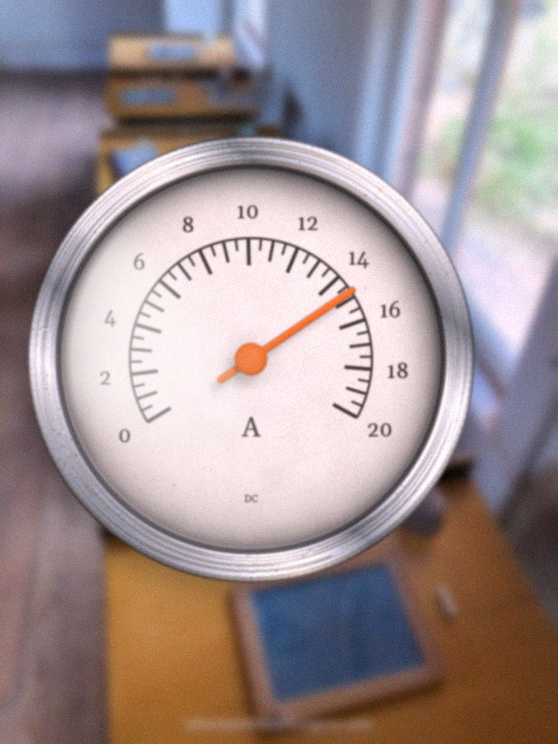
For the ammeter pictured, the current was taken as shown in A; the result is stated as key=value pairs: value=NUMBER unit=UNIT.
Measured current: value=14.75 unit=A
